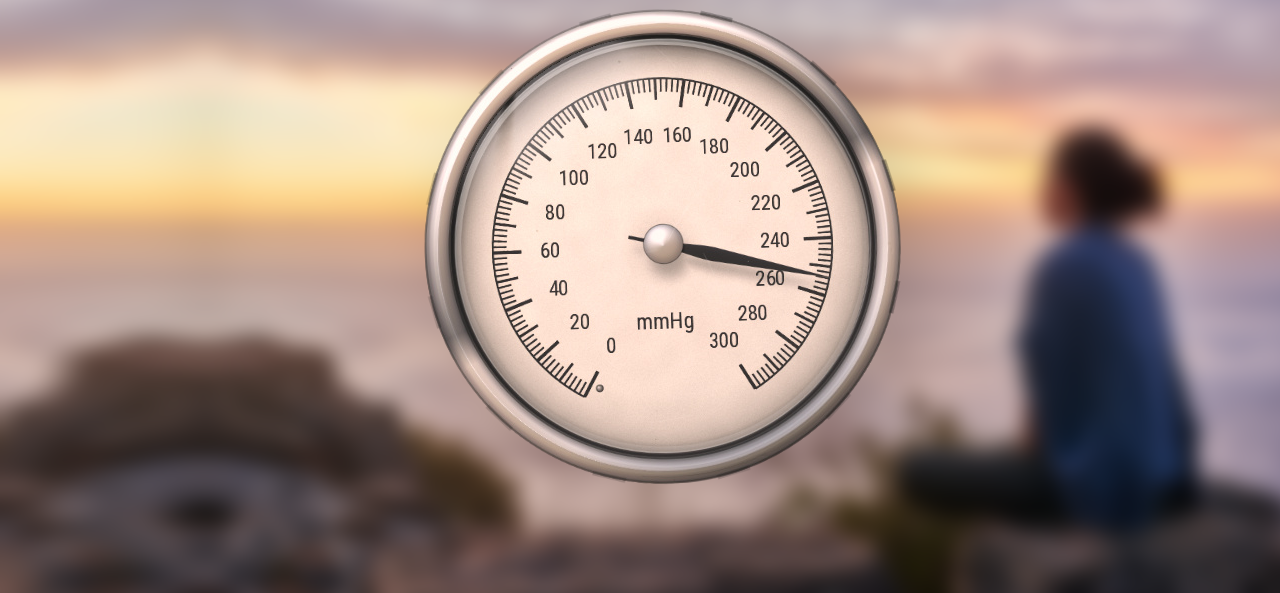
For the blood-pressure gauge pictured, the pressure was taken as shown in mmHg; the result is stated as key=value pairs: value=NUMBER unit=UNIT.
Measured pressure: value=254 unit=mmHg
